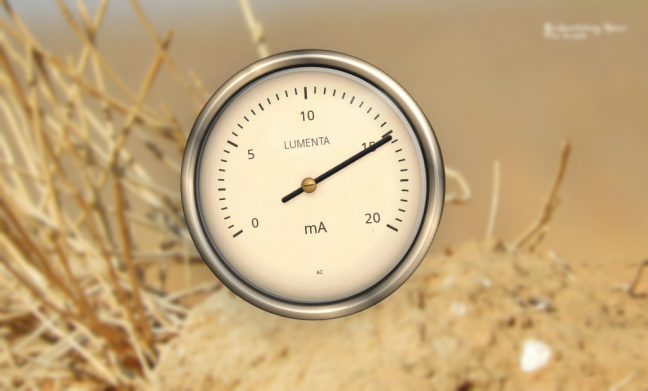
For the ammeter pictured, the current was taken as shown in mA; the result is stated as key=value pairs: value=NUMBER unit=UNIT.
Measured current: value=15.25 unit=mA
